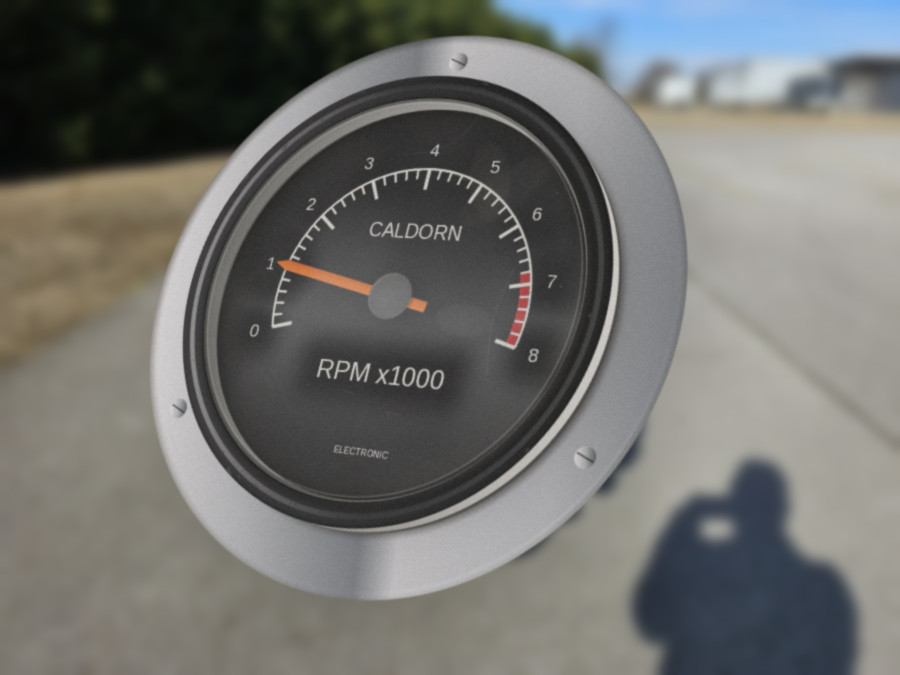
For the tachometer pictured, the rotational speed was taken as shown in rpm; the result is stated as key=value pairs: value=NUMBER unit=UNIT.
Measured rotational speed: value=1000 unit=rpm
